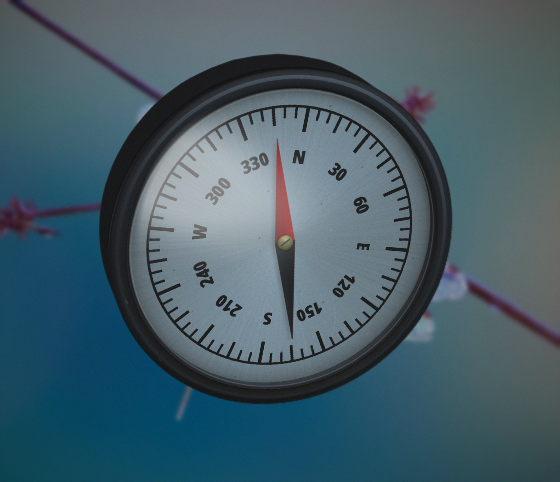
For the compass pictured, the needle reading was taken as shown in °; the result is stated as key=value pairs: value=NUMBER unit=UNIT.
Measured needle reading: value=345 unit=°
